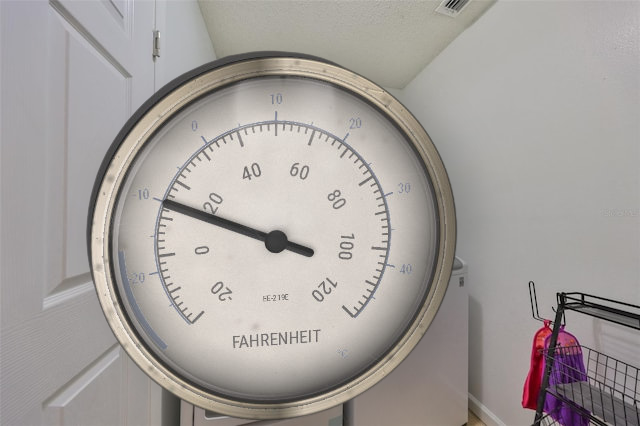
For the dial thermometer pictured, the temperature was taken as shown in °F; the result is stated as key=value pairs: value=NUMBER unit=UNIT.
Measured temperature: value=14 unit=°F
